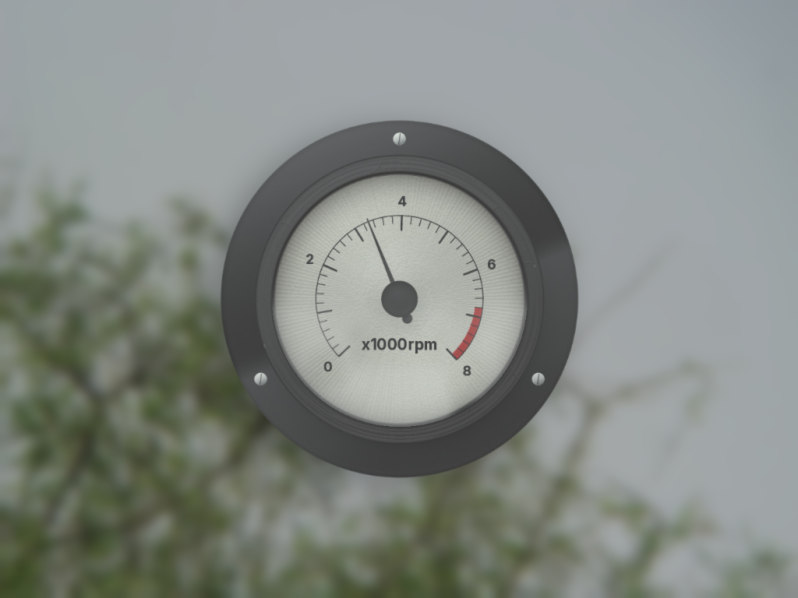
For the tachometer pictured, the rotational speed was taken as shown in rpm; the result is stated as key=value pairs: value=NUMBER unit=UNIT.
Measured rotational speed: value=3300 unit=rpm
